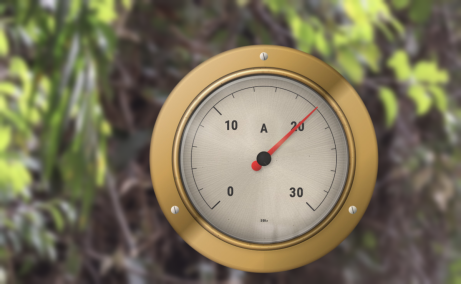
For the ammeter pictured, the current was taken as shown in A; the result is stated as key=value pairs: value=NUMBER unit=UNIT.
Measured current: value=20 unit=A
